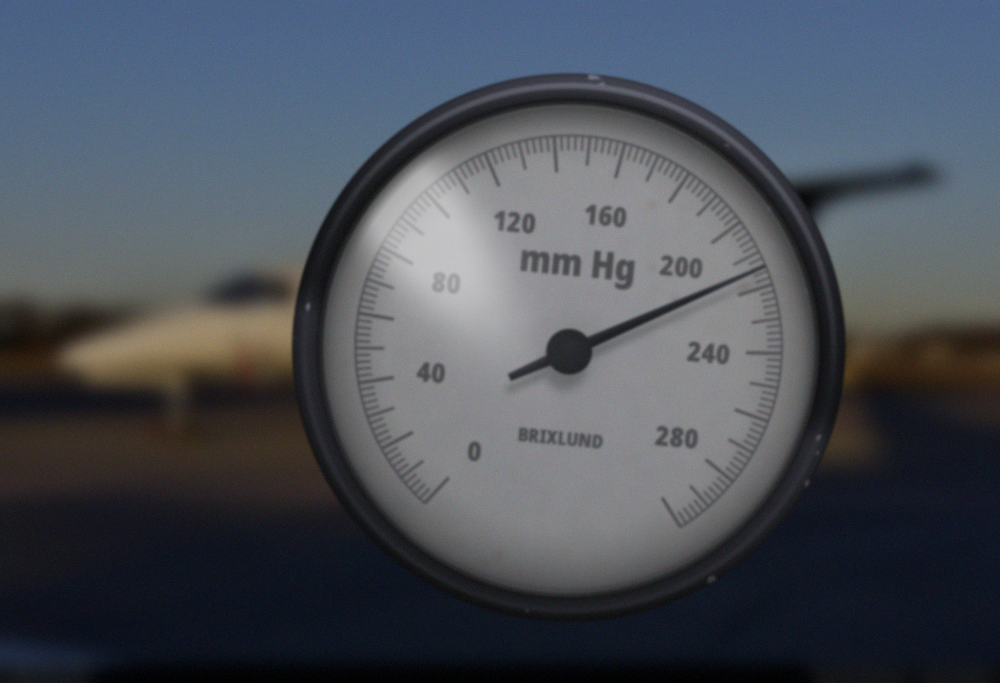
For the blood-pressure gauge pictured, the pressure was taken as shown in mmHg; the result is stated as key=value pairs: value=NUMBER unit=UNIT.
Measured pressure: value=214 unit=mmHg
